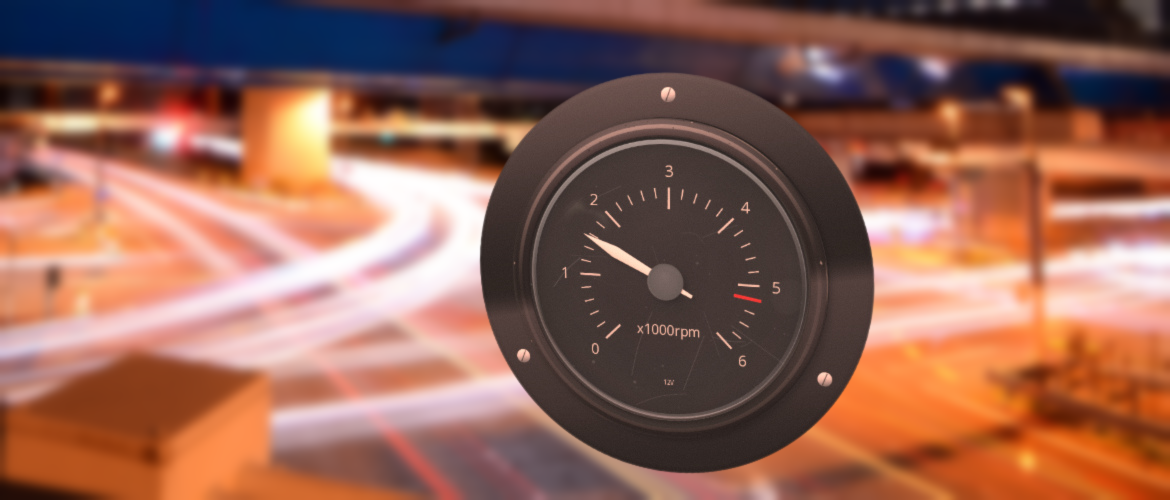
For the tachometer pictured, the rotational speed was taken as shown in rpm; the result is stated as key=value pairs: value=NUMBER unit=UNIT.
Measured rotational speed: value=1600 unit=rpm
